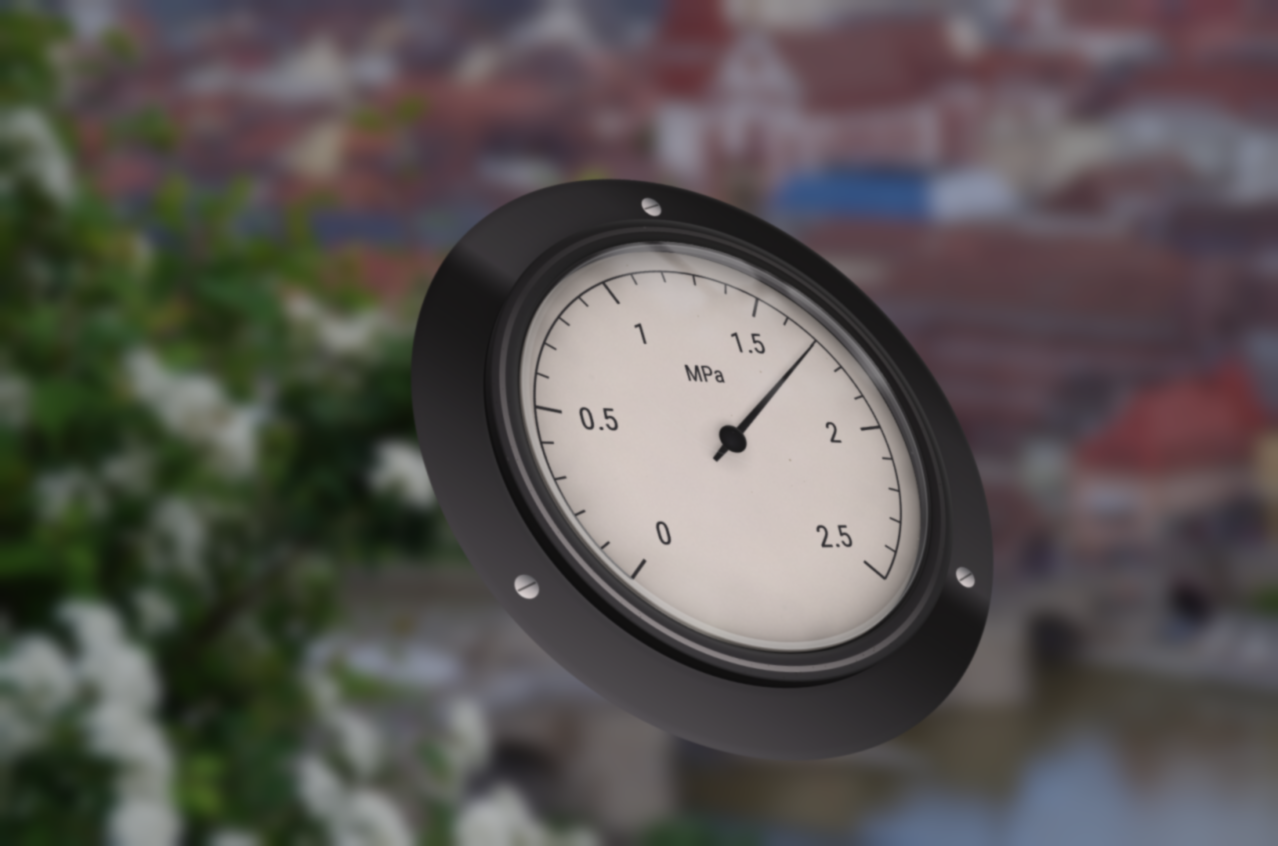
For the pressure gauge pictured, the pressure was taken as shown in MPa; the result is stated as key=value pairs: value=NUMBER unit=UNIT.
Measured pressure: value=1.7 unit=MPa
